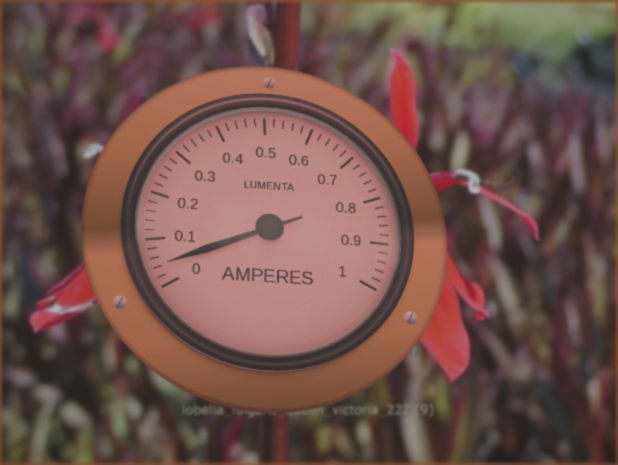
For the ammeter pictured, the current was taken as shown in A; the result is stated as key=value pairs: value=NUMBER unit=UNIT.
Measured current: value=0.04 unit=A
